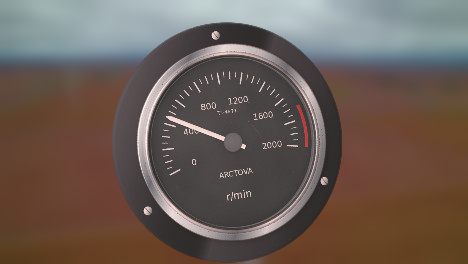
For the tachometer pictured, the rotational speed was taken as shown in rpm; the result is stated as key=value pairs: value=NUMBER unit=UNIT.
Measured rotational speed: value=450 unit=rpm
